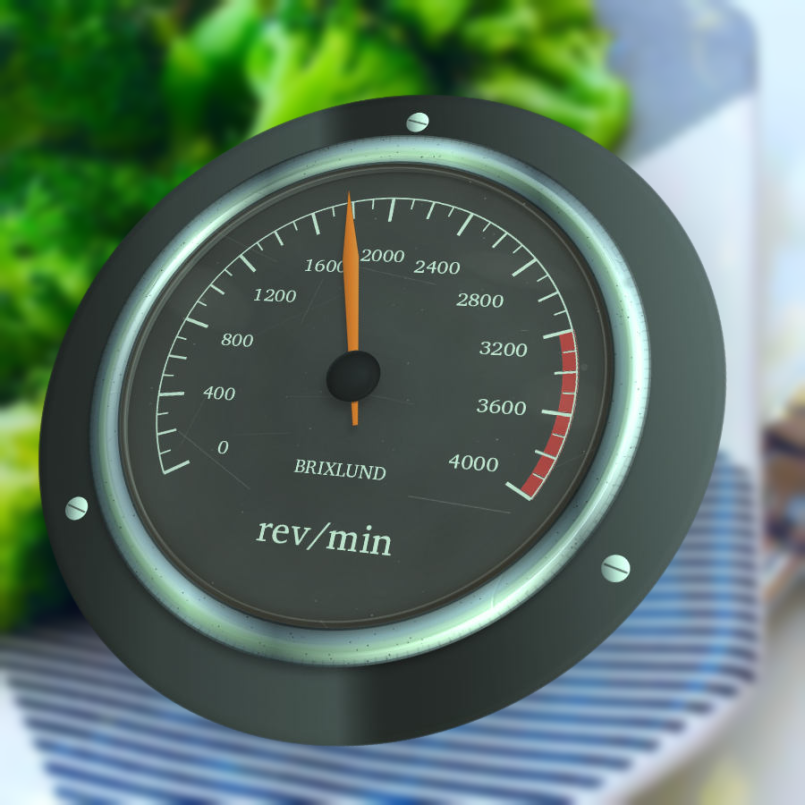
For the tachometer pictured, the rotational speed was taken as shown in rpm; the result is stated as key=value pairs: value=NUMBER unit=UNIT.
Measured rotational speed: value=1800 unit=rpm
